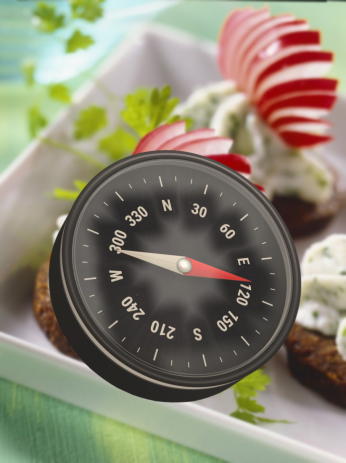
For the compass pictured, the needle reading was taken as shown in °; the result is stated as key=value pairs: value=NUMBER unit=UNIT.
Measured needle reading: value=110 unit=°
